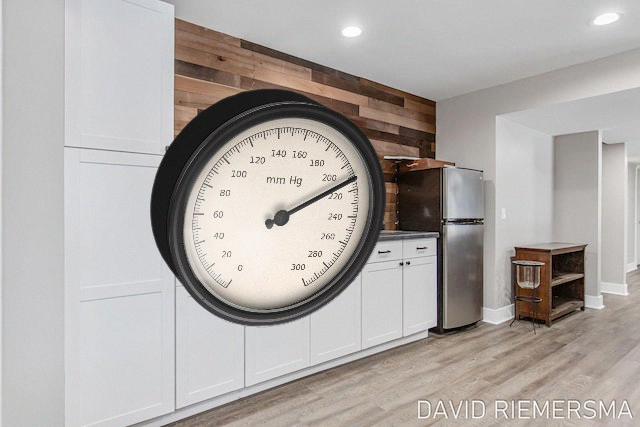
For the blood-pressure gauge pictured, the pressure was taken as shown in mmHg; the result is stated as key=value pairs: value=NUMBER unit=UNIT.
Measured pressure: value=210 unit=mmHg
